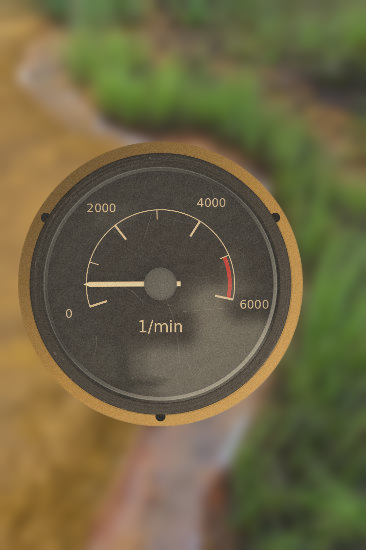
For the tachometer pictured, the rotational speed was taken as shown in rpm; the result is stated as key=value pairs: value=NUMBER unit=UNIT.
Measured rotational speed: value=500 unit=rpm
